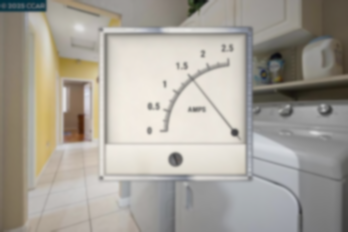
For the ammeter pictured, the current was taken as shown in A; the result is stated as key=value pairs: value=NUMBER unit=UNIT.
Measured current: value=1.5 unit=A
